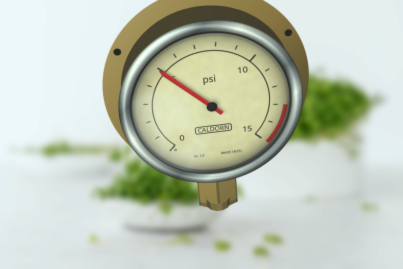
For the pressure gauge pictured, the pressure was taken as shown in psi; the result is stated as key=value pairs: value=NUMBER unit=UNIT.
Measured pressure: value=5 unit=psi
